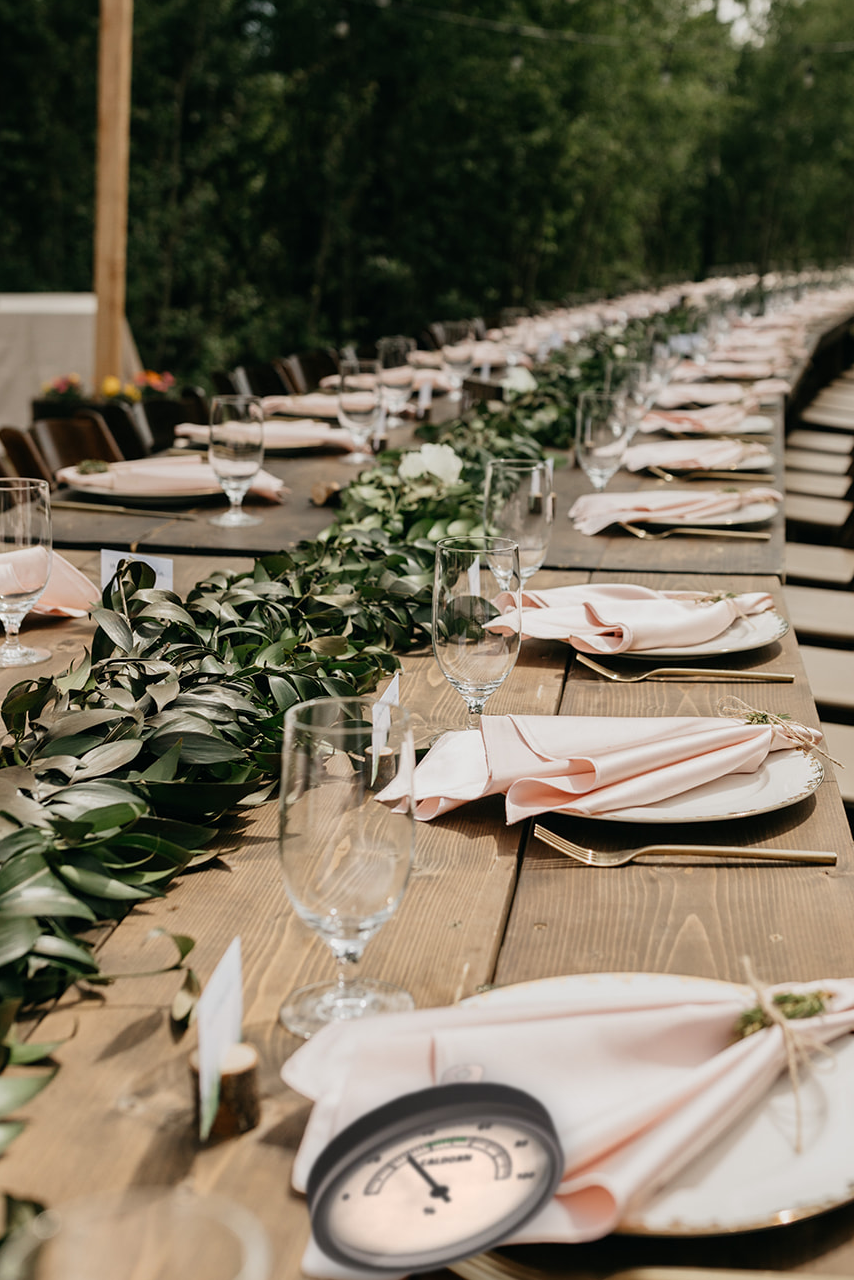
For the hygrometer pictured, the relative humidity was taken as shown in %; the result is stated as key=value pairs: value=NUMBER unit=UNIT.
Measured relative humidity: value=30 unit=%
